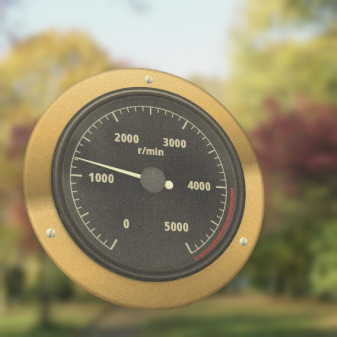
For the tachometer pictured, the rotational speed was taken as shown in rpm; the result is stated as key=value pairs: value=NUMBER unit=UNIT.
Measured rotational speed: value=1200 unit=rpm
